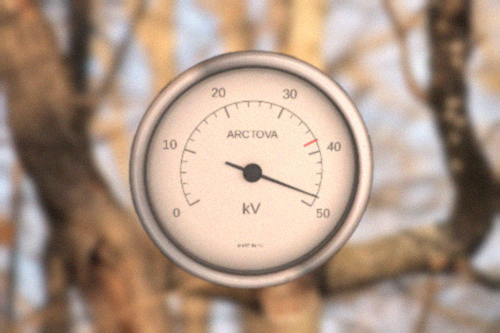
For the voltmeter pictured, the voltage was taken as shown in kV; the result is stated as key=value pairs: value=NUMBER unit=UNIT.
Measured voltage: value=48 unit=kV
